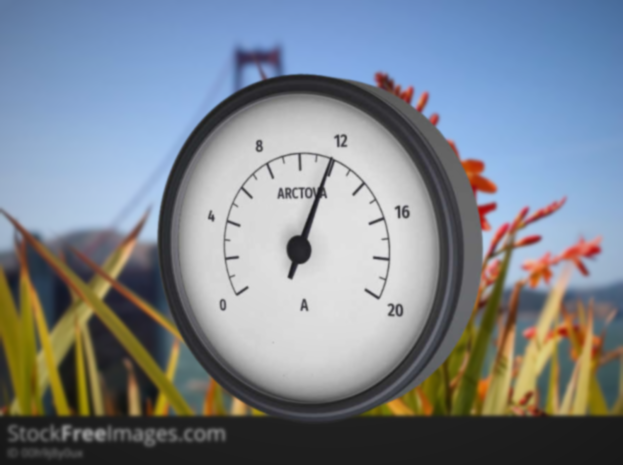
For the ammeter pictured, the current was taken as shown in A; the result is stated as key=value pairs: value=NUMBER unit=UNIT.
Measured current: value=12 unit=A
